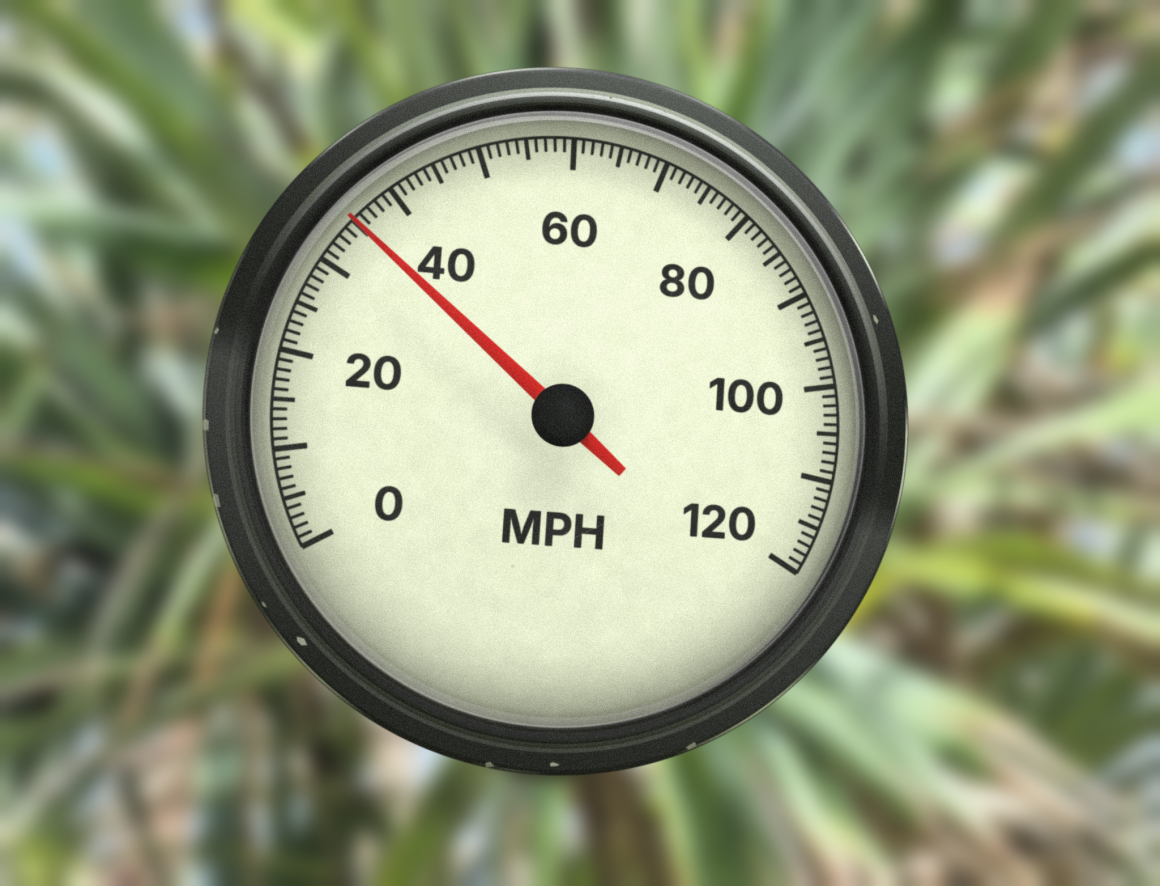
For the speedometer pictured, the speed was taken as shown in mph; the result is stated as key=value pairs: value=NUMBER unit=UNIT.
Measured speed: value=35 unit=mph
